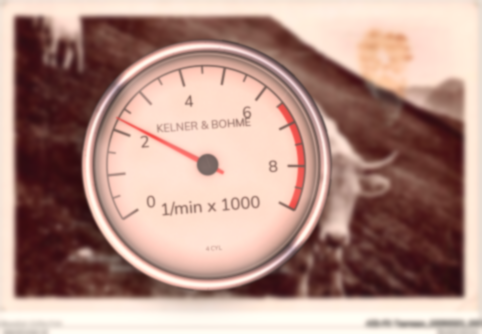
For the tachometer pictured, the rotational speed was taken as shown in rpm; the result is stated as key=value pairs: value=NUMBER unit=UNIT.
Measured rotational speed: value=2250 unit=rpm
